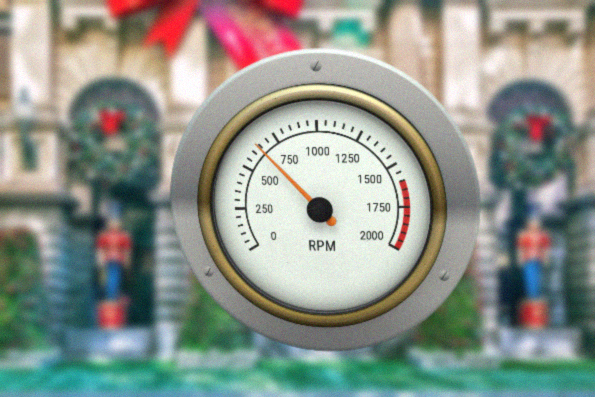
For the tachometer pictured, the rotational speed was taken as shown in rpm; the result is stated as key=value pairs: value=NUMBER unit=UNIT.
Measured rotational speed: value=650 unit=rpm
